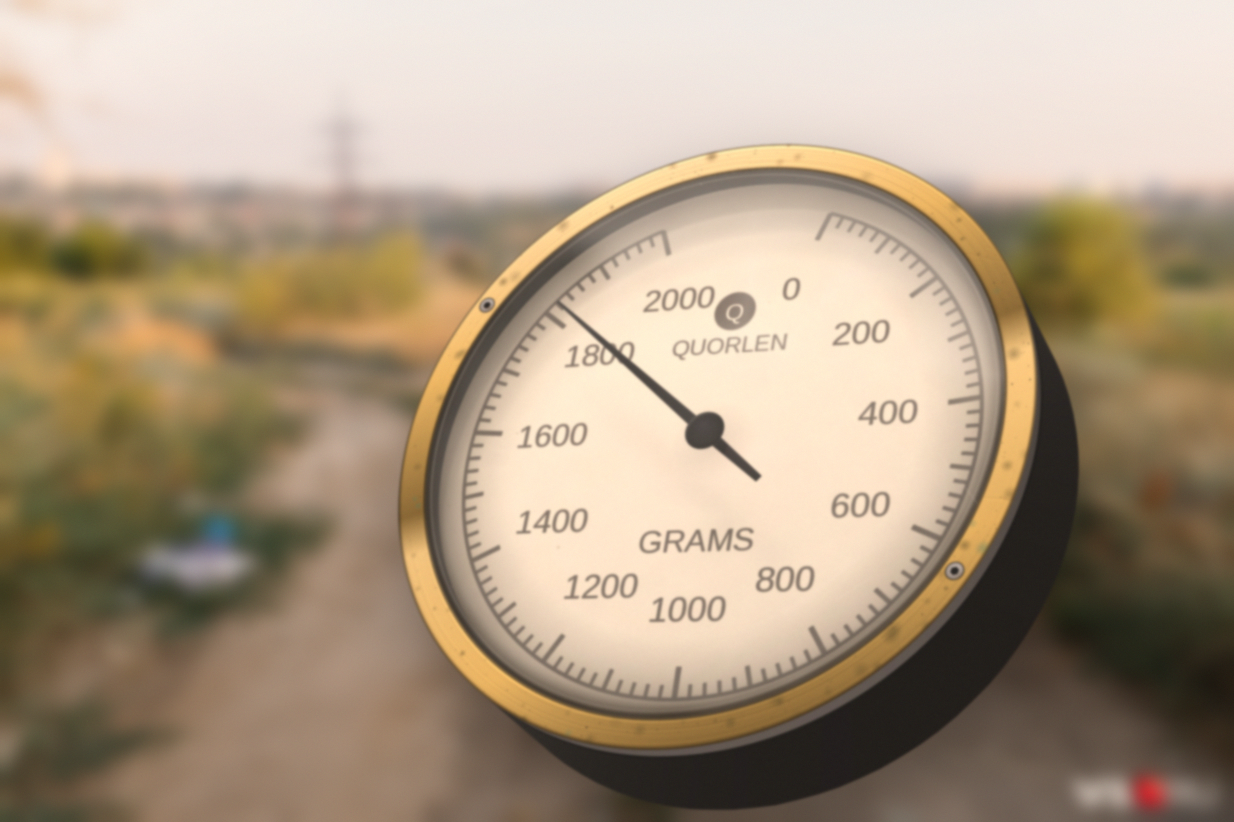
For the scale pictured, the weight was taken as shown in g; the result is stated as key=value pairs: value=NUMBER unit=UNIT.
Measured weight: value=1820 unit=g
